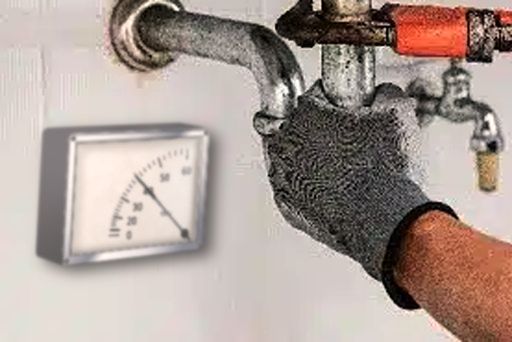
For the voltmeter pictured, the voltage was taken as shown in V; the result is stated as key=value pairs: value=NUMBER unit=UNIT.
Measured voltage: value=40 unit=V
